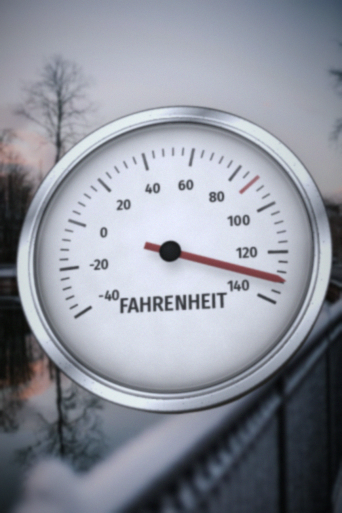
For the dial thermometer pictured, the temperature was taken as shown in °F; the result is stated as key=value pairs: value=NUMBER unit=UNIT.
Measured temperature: value=132 unit=°F
